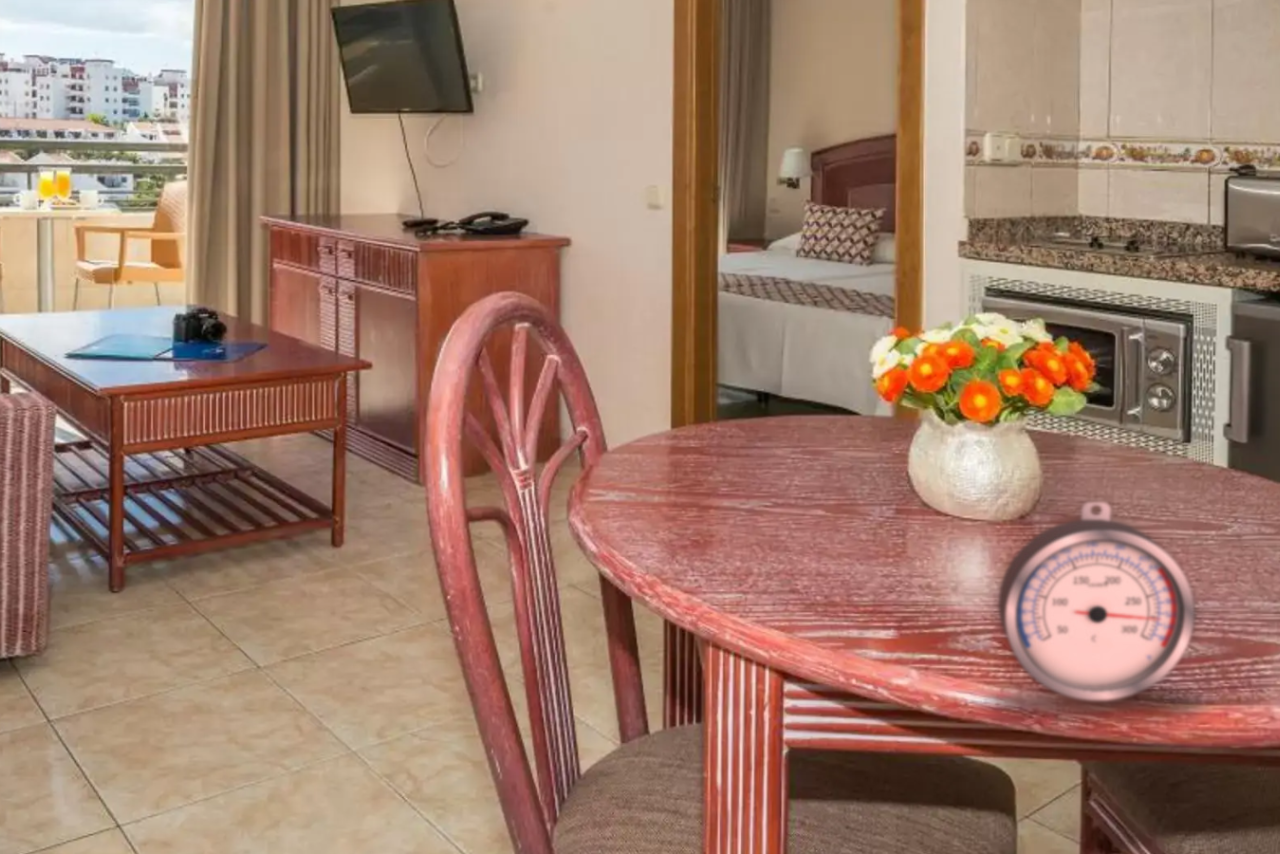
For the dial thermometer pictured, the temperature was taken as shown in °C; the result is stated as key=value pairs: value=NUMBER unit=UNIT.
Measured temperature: value=275 unit=°C
